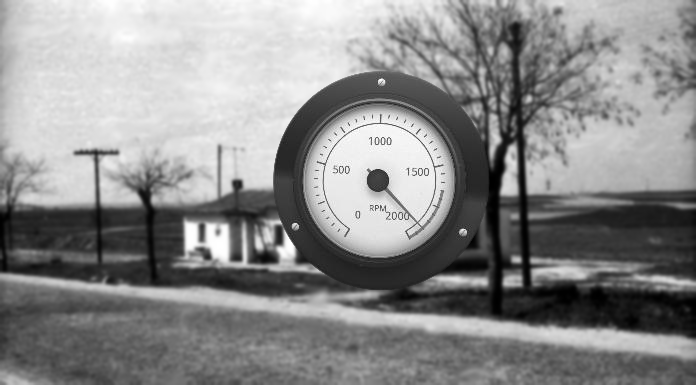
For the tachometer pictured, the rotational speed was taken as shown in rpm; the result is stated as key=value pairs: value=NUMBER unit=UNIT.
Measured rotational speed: value=1900 unit=rpm
